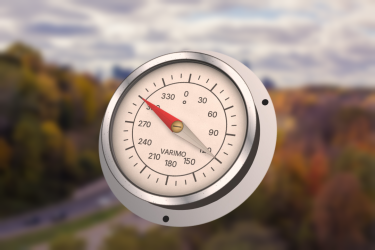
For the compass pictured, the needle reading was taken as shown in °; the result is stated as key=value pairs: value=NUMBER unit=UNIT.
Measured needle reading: value=300 unit=°
